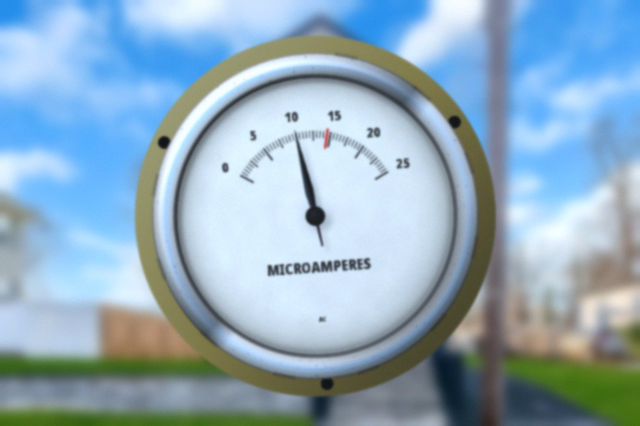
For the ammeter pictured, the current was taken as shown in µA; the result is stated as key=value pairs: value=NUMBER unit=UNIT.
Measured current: value=10 unit=µA
